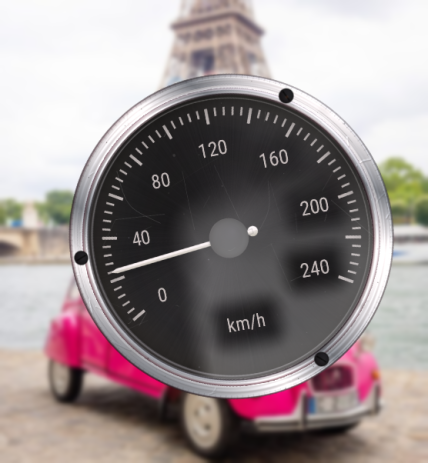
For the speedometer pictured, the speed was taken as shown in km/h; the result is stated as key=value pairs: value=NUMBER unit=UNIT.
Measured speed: value=24 unit=km/h
